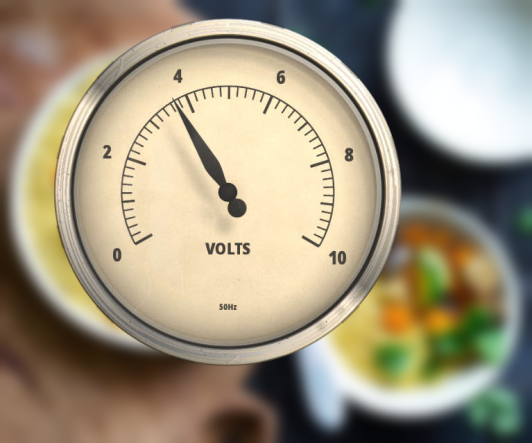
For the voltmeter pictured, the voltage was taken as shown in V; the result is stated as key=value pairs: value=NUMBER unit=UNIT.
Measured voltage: value=3.7 unit=V
